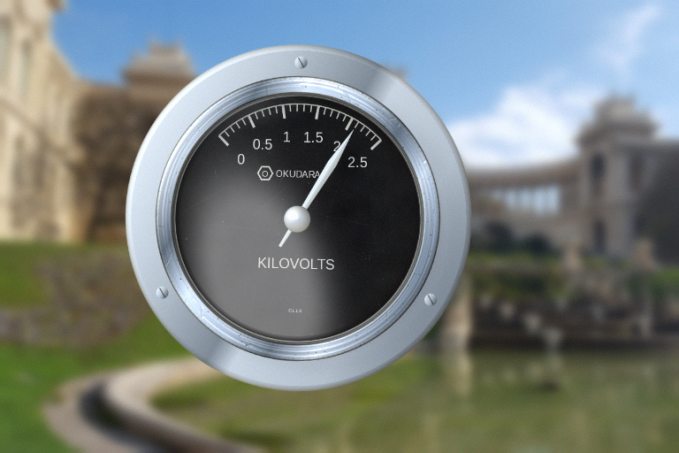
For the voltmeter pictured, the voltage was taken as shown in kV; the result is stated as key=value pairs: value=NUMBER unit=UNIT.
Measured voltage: value=2.1 unit=kV
